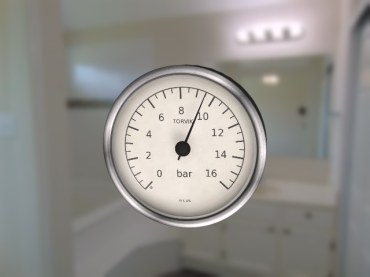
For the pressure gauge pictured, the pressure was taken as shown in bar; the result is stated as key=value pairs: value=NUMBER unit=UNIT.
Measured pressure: value=9.5 unit=bar
